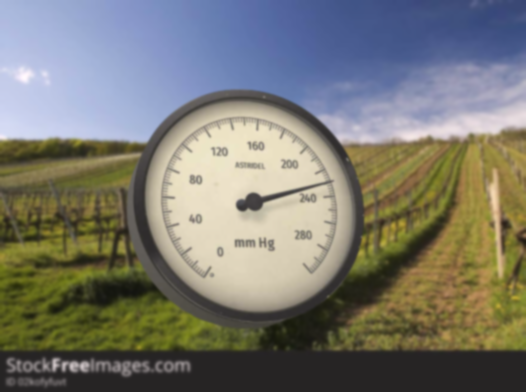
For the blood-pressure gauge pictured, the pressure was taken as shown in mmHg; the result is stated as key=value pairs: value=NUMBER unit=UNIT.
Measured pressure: value=230 unit=mmHg
